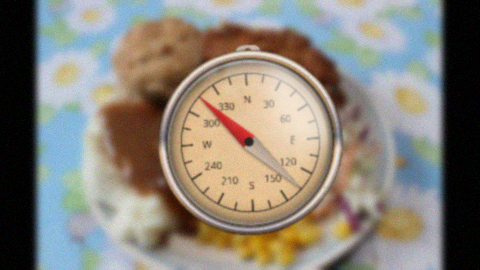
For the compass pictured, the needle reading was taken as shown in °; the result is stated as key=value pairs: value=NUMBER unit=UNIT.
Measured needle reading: value=315 unit=°
